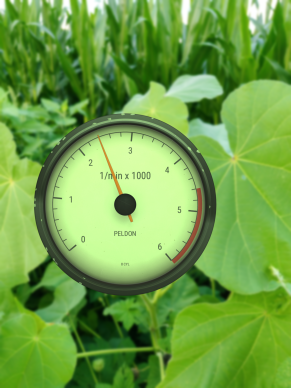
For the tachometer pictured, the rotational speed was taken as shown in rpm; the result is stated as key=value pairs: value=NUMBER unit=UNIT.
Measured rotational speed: value=2400 unit=rpm
